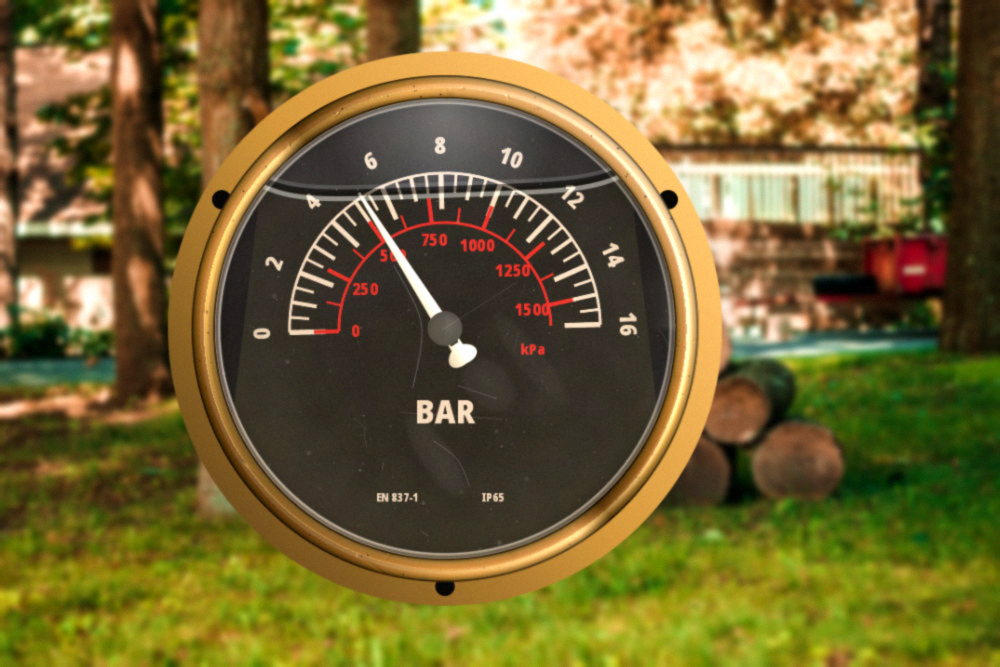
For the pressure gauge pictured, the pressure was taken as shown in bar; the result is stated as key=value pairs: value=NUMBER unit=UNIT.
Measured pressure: value=5.25 unit=bar
